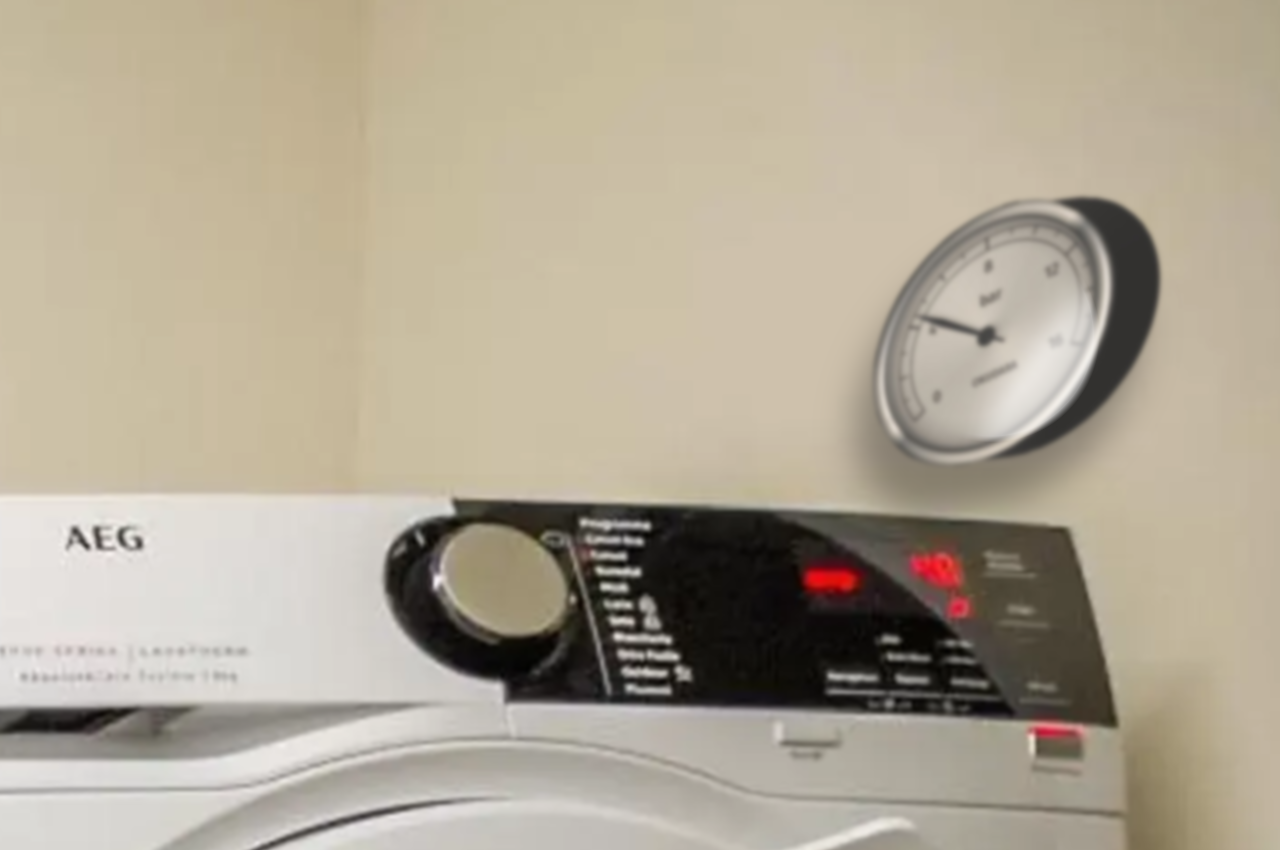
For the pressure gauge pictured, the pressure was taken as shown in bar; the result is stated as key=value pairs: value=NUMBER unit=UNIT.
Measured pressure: value=4.5 unit=bar
